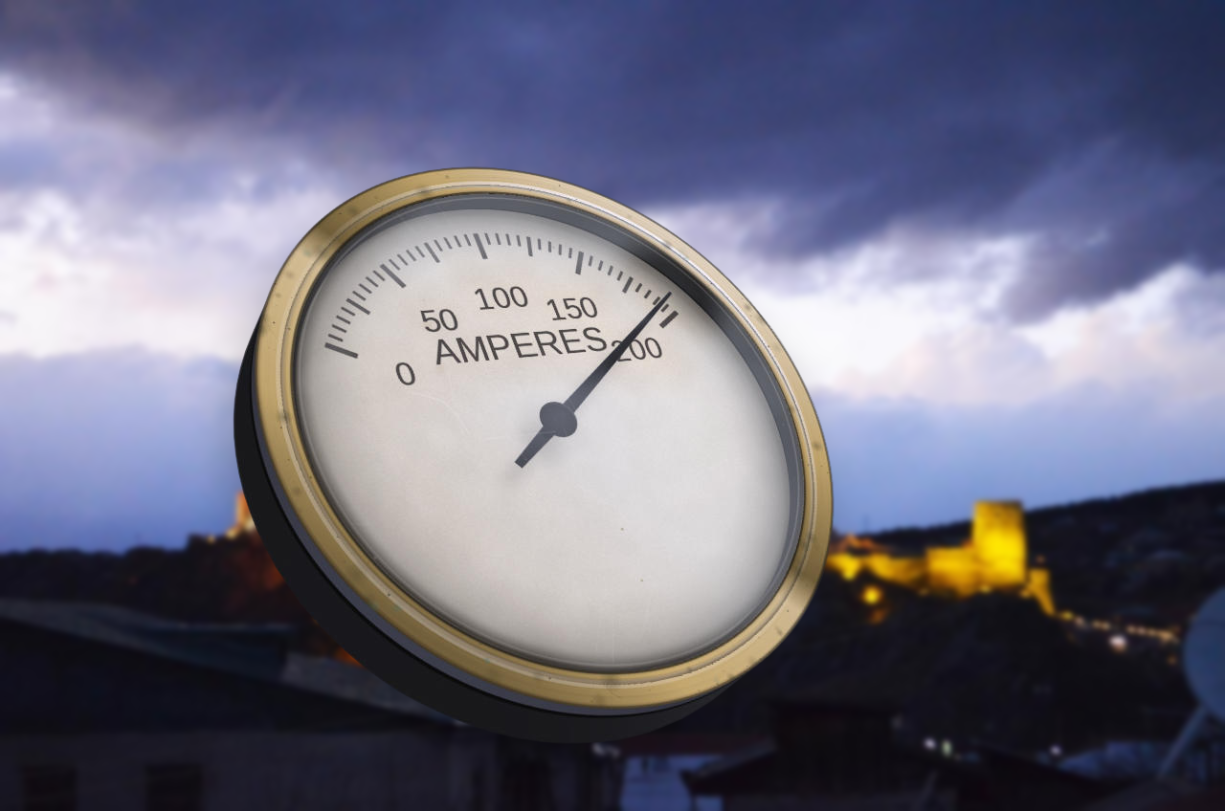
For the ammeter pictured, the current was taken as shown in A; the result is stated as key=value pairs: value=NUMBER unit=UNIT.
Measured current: value=192.5 unit=A
